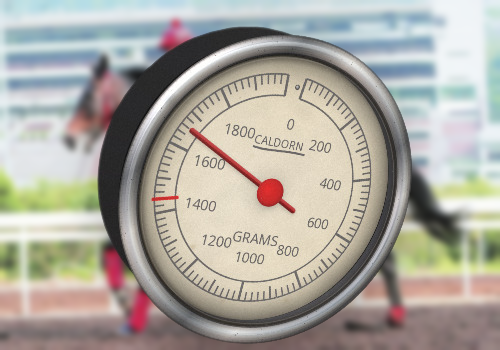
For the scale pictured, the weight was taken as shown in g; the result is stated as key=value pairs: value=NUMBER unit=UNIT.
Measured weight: value=1660 unit=g
